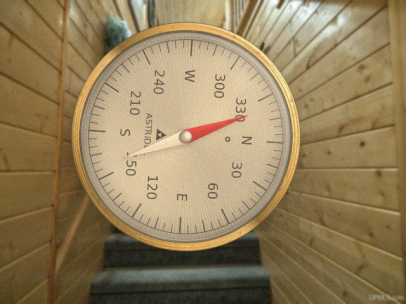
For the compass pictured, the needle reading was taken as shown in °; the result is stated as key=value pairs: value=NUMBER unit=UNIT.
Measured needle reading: value=337.5 unit=°
